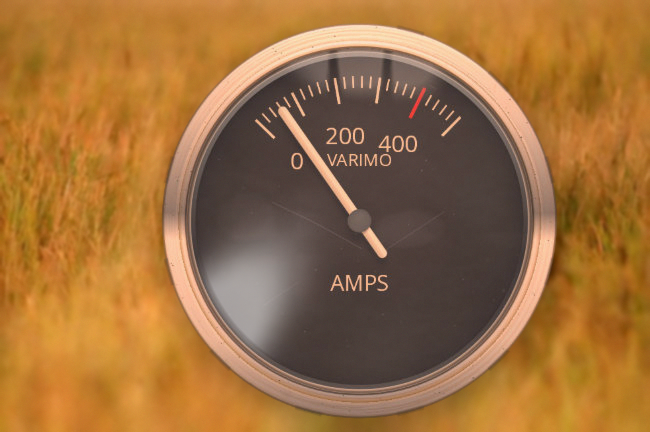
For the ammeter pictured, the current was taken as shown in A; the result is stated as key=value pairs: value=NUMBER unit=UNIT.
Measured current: value=60 unit=A
